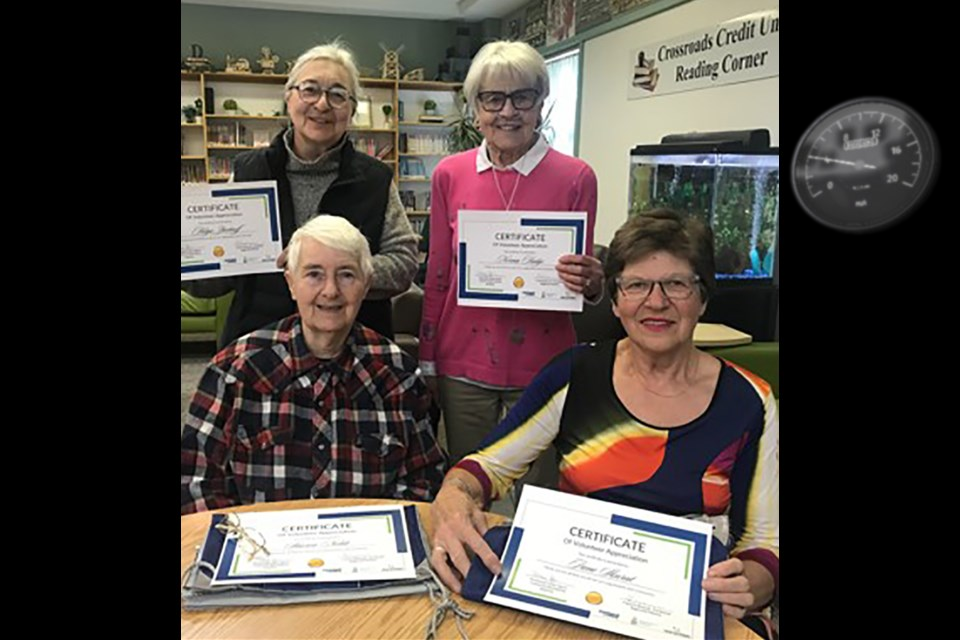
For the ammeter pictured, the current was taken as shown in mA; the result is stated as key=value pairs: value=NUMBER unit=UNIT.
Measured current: value=4 unit=mA
